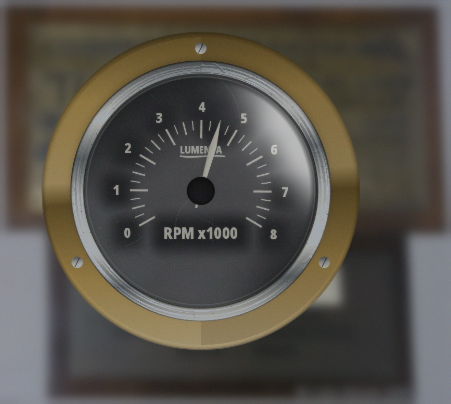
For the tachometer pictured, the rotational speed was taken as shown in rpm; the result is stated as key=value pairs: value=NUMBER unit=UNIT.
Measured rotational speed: value=4500 unit=rpm
